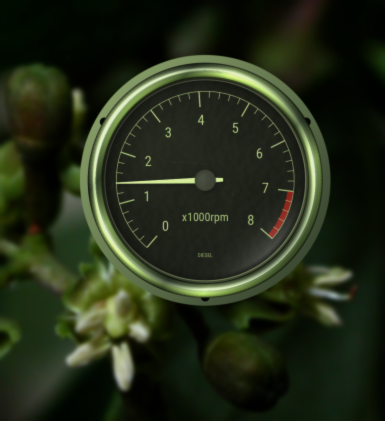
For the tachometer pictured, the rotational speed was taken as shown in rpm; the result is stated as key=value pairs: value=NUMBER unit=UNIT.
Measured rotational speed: value=1400 unit=rpm
